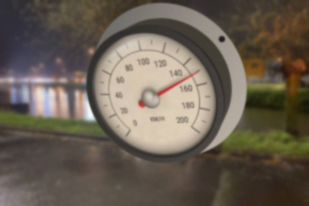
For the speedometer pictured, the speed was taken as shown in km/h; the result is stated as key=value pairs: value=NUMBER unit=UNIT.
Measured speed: value=150 unit=km/h
